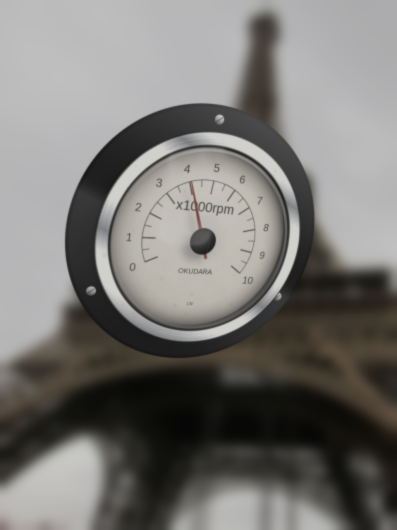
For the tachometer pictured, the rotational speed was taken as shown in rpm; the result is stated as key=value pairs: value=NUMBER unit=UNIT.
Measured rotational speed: value=4000 unit=rpm
